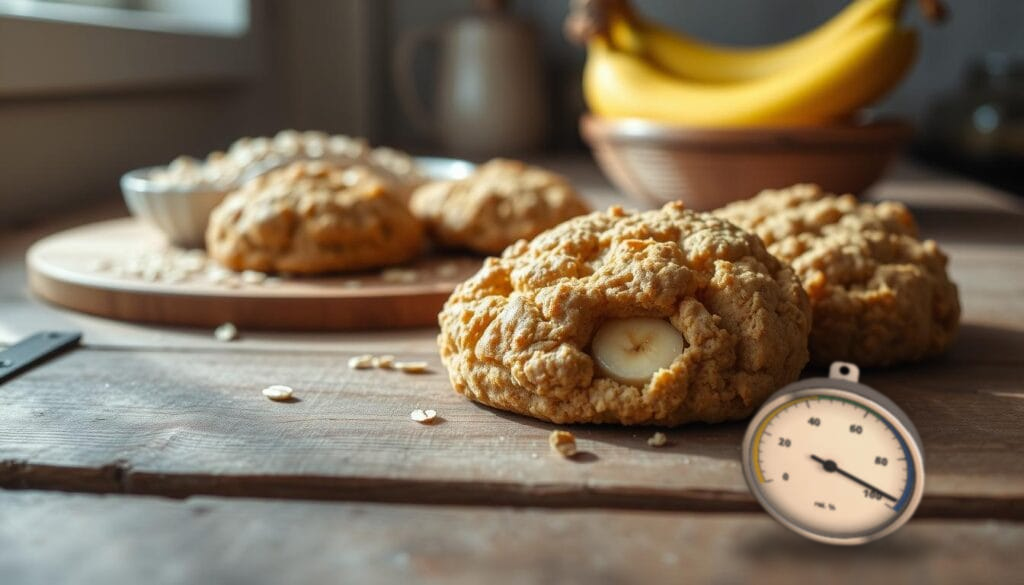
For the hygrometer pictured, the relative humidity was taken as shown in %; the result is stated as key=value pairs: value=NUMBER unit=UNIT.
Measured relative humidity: value=96 unit=%
